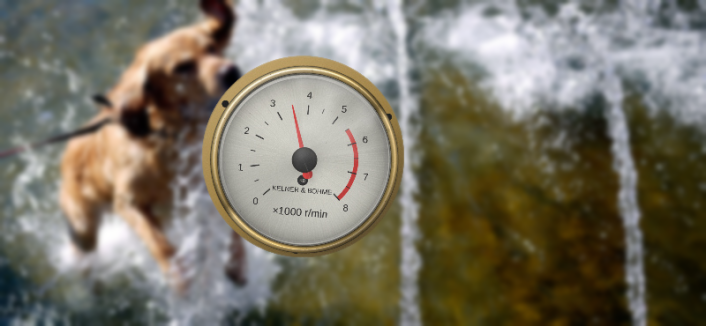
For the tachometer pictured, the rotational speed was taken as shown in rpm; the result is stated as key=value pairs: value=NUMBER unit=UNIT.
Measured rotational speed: value=3500 unit=rpm
